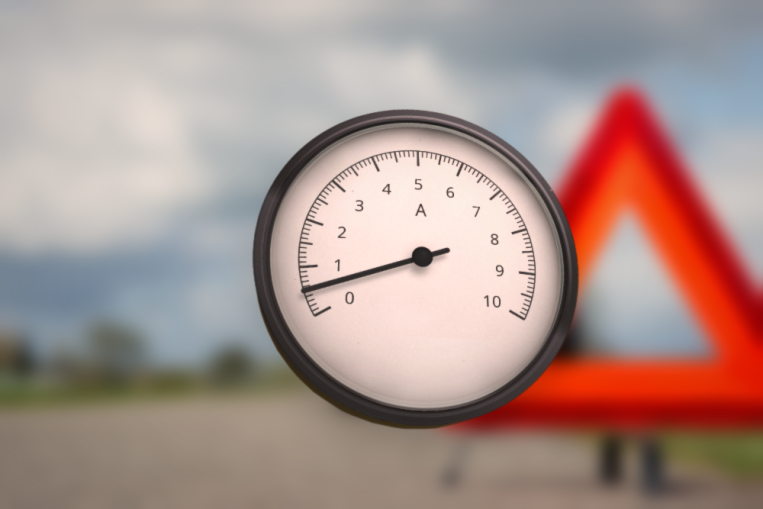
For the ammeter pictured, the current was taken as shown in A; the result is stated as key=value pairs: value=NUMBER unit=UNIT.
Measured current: value=0.5 unit=A
